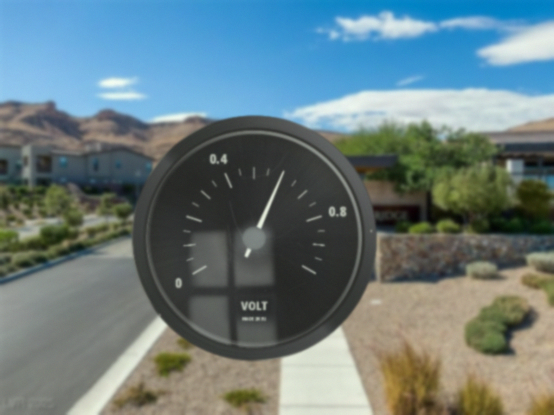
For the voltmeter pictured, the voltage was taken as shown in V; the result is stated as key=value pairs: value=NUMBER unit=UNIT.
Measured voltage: value=0.6 unit=V
